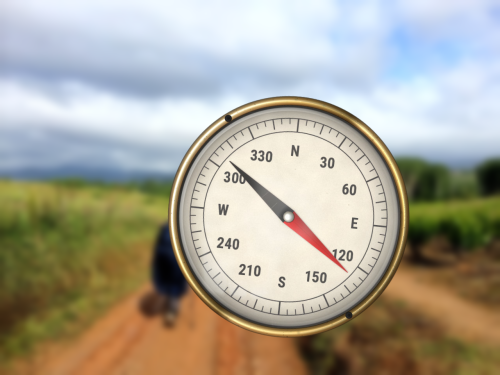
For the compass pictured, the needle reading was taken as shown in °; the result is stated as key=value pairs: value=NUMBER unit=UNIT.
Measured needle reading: value=127.5 unit=°
